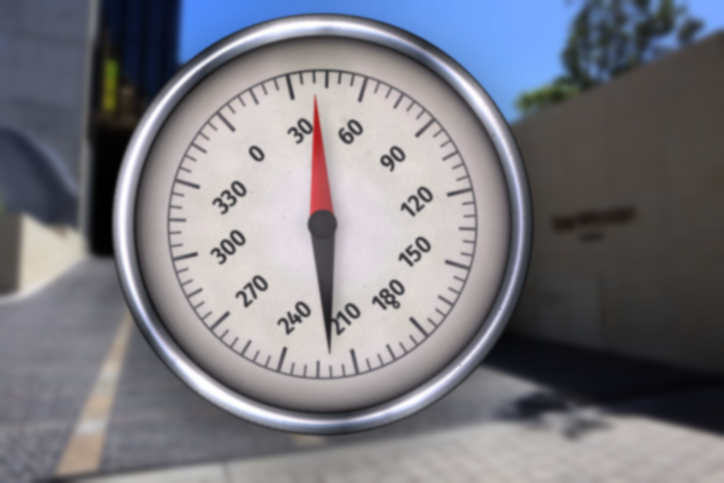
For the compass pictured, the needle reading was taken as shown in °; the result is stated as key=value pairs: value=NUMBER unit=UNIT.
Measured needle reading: value=40 unit=°
